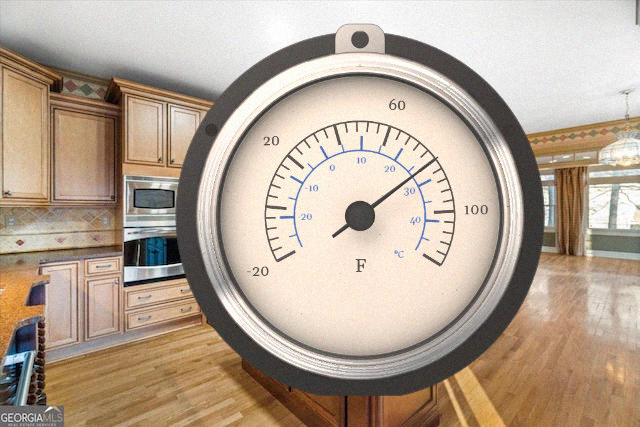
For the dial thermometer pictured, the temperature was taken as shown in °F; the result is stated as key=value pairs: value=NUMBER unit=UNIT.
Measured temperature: value=80 unit=°F
